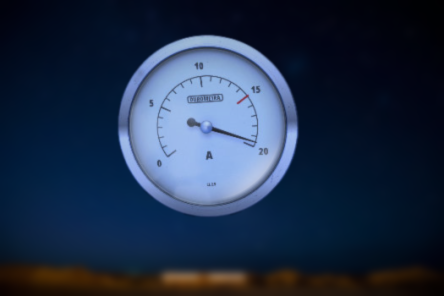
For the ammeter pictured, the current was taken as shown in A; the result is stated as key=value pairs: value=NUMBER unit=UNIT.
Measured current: value=19.5 unit=A
